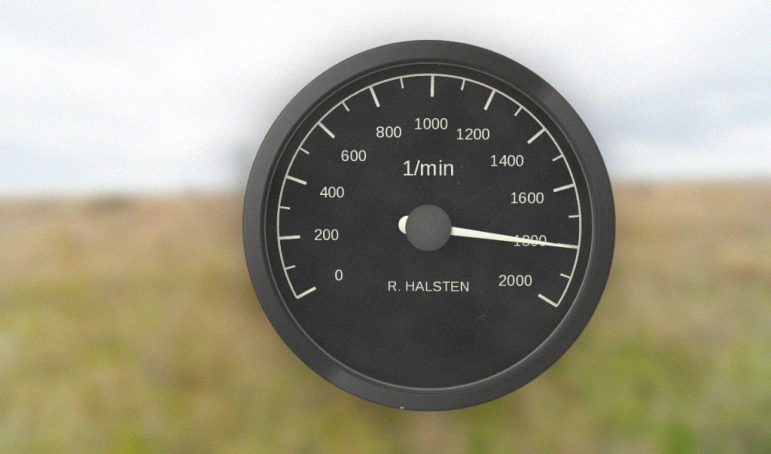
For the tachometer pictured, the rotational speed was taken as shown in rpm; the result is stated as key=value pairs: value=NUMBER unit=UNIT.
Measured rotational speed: value=1800 unit=rpm
